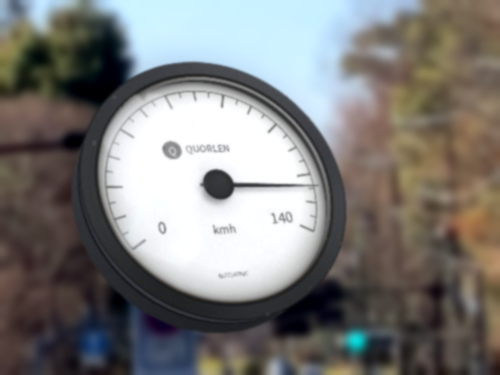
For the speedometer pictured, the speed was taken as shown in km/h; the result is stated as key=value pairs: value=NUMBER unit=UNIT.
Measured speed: value=125 unit=km/h
